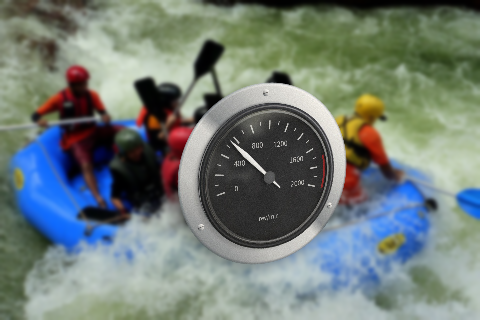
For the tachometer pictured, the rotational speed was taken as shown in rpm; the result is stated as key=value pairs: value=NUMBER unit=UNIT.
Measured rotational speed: value=550 unit=rpm
